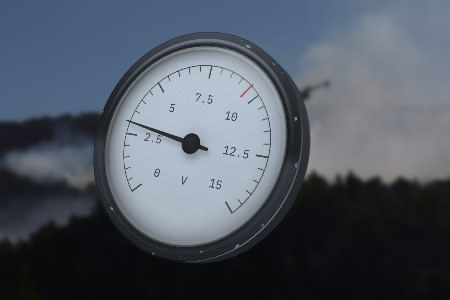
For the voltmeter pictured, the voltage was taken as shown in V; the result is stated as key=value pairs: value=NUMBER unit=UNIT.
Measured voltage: value=3 unit=V
